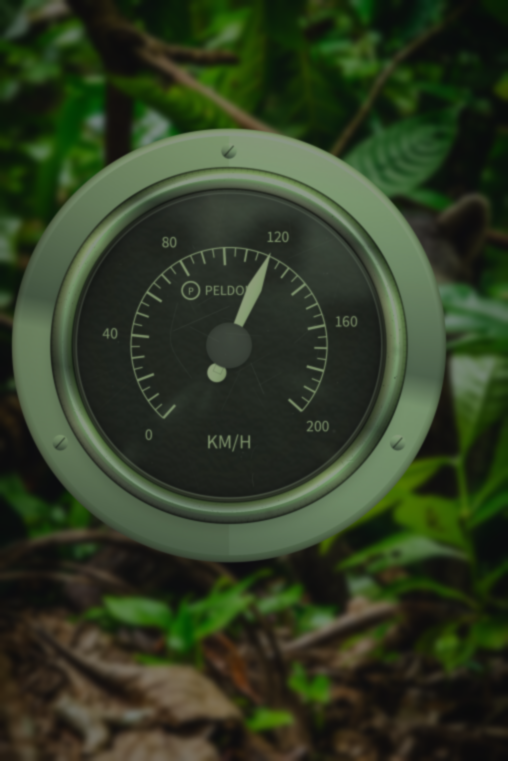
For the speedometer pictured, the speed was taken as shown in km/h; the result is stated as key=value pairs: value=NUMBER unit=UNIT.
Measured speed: value=120 unit=km/h
